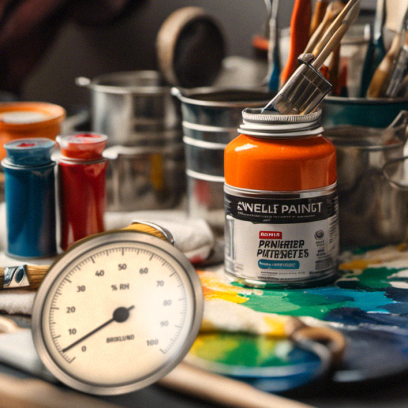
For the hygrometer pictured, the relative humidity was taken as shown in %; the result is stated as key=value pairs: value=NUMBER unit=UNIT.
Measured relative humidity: value=5 unit=%
